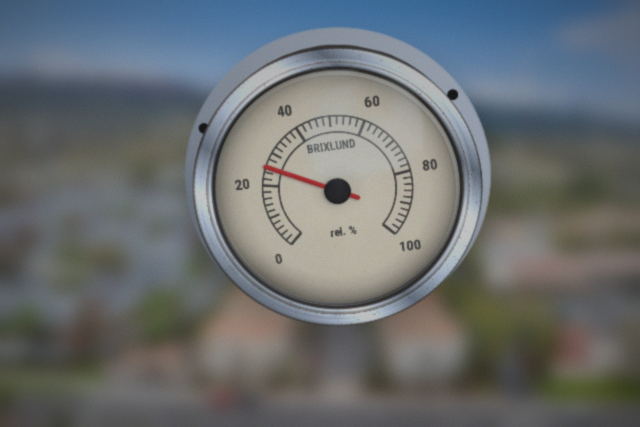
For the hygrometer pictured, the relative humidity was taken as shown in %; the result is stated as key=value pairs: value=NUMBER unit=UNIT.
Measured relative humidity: value=26 unit=%
